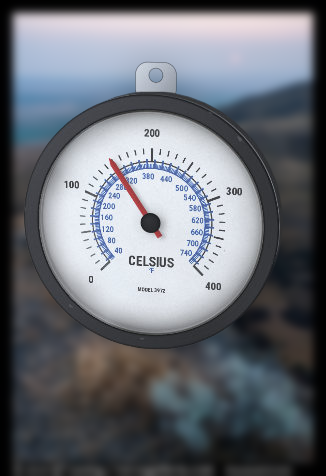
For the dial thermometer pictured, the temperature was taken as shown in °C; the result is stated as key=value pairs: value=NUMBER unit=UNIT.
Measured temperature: value=150 unit=°C
